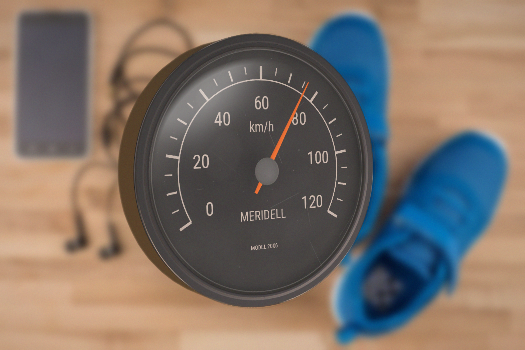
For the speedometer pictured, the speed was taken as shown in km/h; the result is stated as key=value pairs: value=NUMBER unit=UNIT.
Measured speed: value=75 unit=km/h
